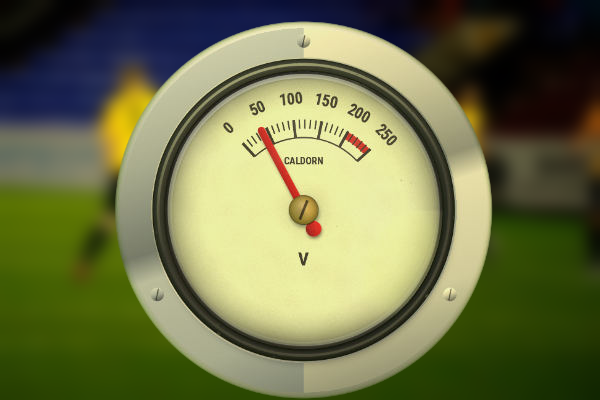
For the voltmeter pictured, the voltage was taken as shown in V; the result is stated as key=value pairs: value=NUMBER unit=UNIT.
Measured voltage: value=40 unit=V
